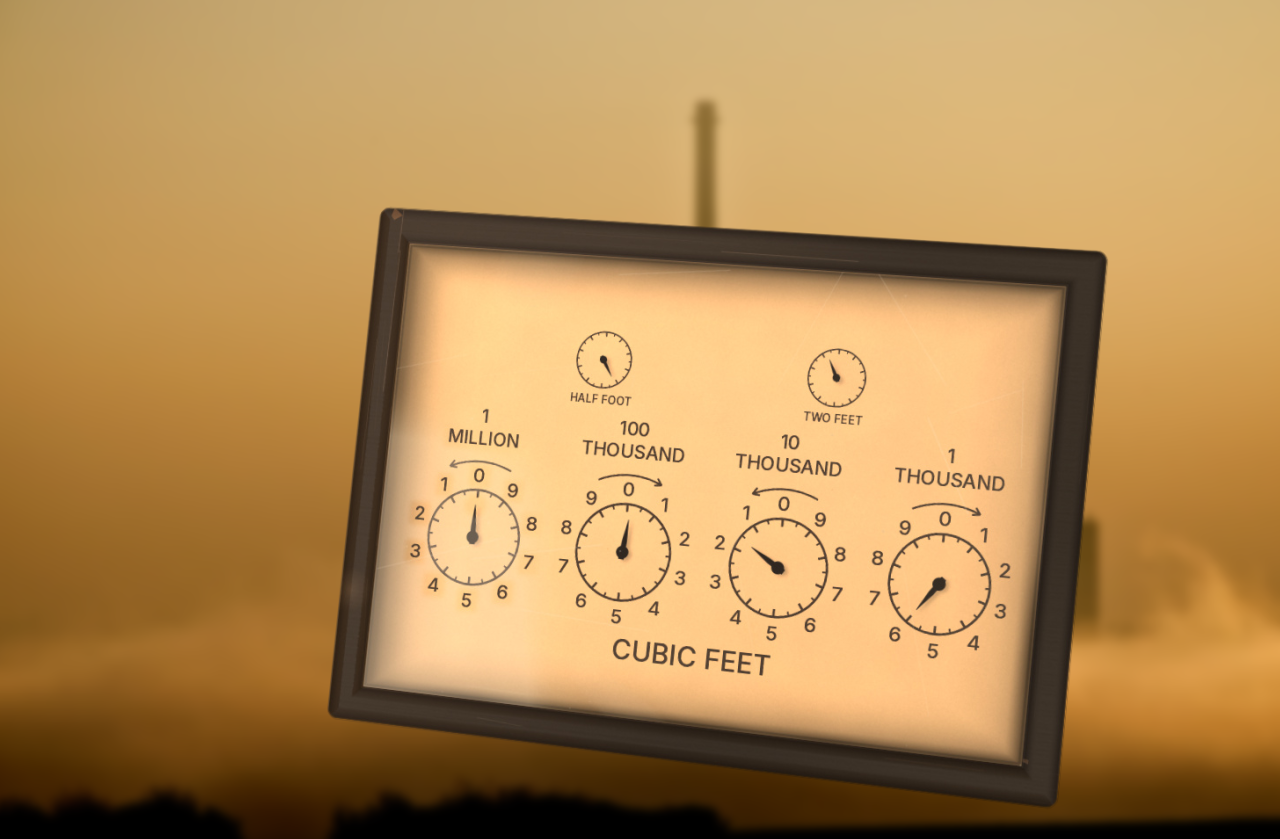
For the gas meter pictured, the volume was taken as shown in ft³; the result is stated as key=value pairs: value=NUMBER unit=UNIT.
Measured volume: value=1600 unit=ft³
